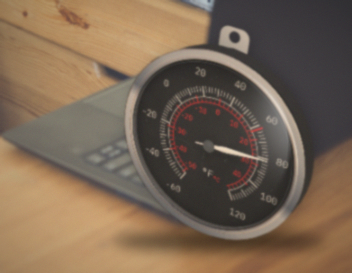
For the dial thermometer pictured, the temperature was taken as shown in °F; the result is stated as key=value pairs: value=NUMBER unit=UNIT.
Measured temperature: value=80 unit=°F
